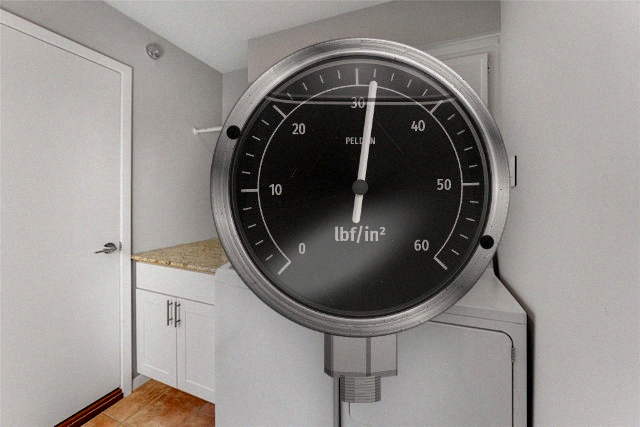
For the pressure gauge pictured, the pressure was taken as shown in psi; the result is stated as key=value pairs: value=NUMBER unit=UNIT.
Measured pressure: value=32 unit=psi
